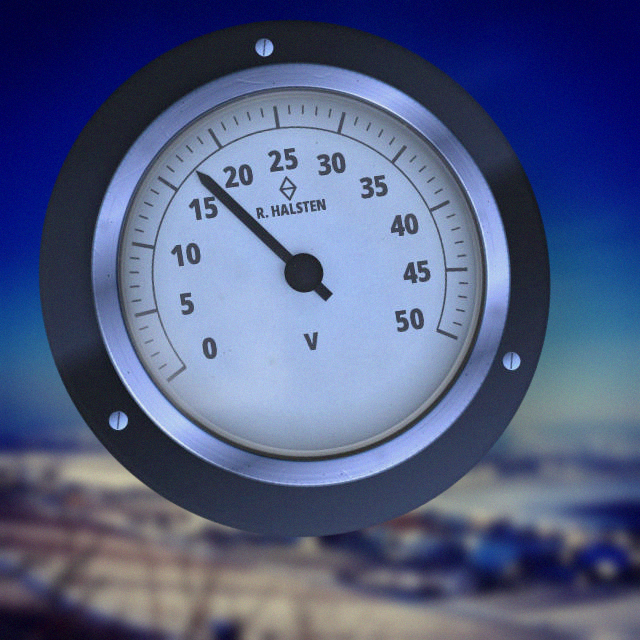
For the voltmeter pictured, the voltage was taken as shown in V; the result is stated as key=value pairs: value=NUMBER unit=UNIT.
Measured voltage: value=17 unit=V
